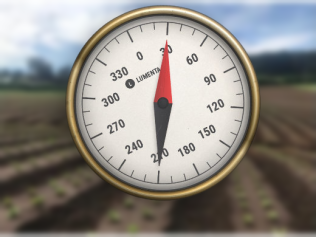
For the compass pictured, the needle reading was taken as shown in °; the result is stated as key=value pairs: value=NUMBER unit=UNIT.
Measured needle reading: value=30 unit=°
